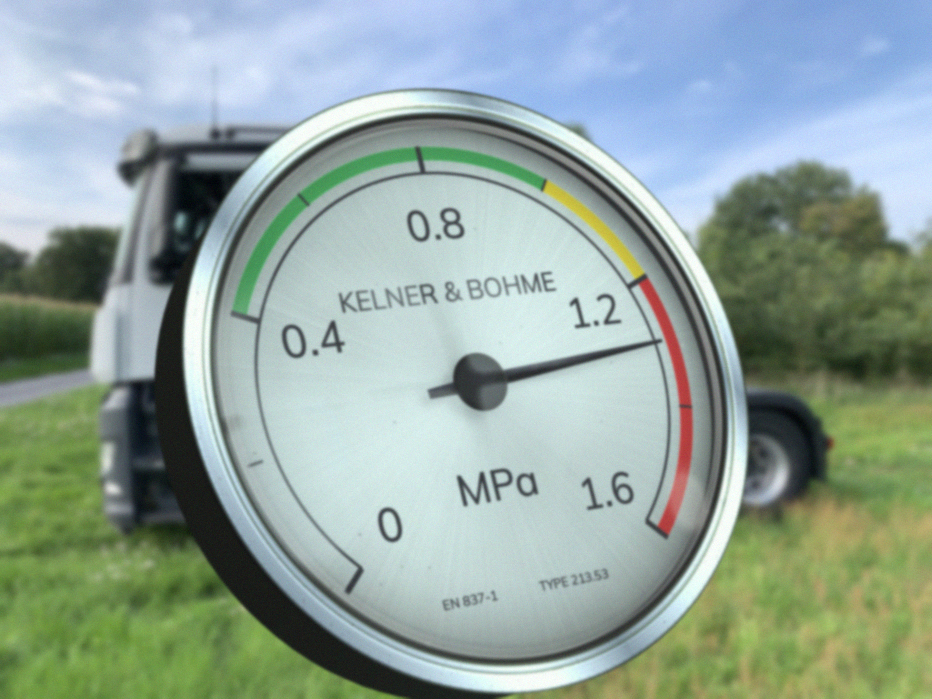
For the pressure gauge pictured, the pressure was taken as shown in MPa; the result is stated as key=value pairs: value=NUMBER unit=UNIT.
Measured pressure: value=1.3 unit=MPa
